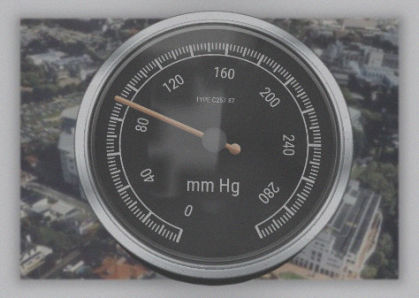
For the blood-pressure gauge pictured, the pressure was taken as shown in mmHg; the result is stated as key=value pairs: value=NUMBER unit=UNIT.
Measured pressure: value=90 unit=mmHg
